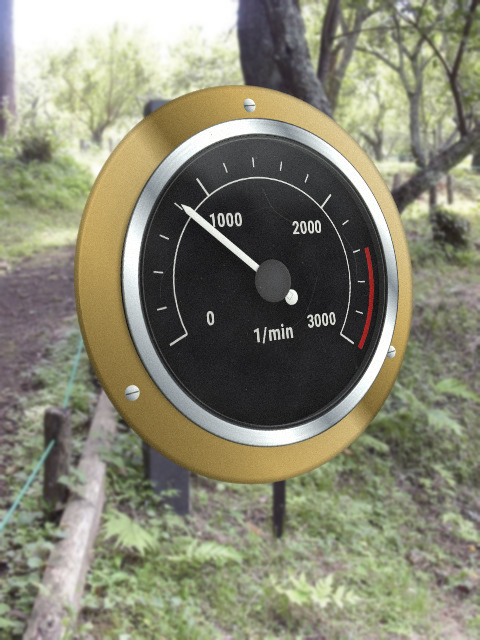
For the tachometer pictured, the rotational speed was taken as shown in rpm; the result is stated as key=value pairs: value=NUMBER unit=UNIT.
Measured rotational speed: value=800 unit=rpm
